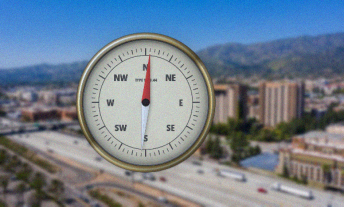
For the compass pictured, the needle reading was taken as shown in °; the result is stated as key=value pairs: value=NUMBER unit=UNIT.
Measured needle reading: value=5 unit=°
